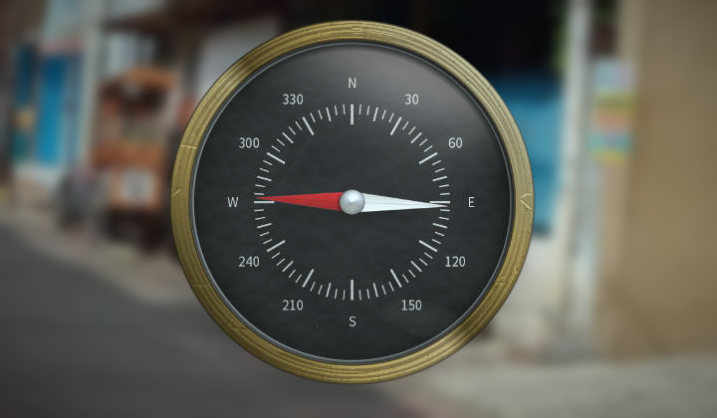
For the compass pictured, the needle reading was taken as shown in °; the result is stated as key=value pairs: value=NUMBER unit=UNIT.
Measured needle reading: value=272.5 unit=°
